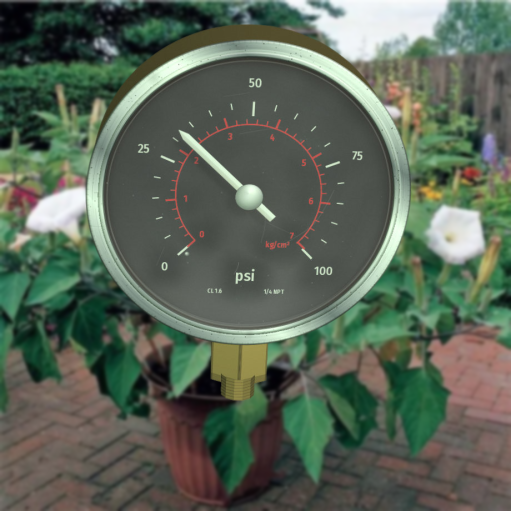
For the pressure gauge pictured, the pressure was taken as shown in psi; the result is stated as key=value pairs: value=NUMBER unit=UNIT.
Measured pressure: value=32.5 unit=psi
